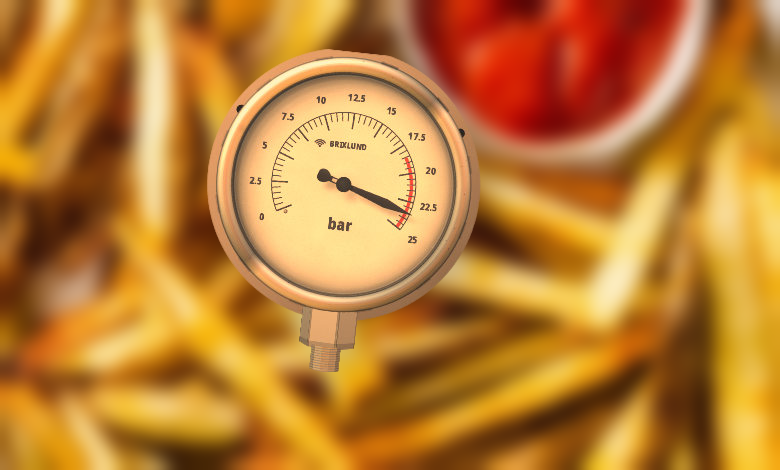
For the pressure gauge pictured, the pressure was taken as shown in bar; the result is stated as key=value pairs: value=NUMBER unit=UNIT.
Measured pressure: value=23.5 unit=bar
